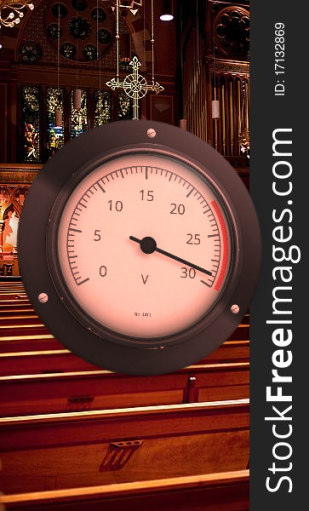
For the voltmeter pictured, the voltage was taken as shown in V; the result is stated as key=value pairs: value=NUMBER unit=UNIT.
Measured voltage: value=29 unit=V
